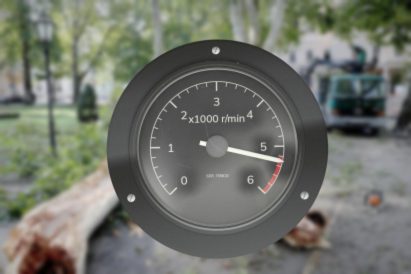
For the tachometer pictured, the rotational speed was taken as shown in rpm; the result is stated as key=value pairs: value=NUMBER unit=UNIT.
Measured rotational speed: value=5300 unit=rpm
